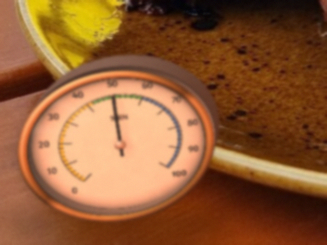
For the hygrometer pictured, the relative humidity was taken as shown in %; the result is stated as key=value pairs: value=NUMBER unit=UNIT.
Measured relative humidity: value=50 unit=%
